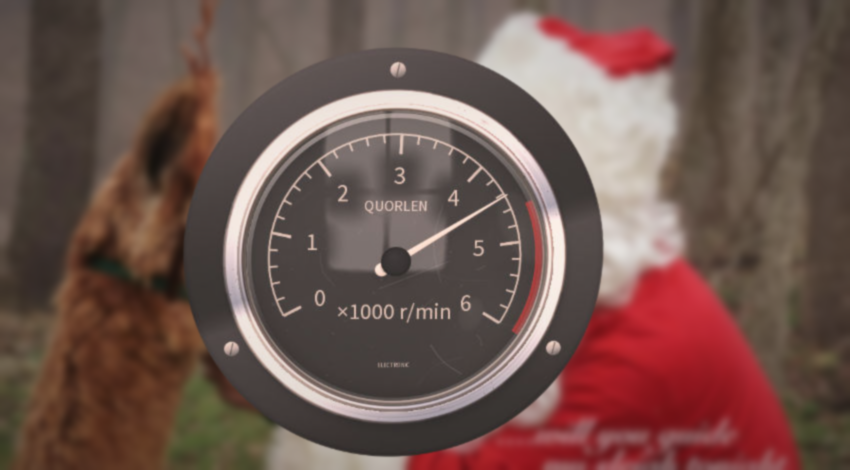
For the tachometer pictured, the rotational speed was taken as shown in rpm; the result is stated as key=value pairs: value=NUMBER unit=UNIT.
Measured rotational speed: value=4400 unit=rpm
